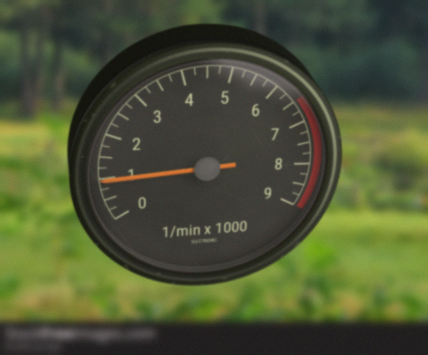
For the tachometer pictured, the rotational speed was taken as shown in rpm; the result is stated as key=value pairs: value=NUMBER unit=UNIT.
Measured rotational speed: value=1000 unit=rpm
